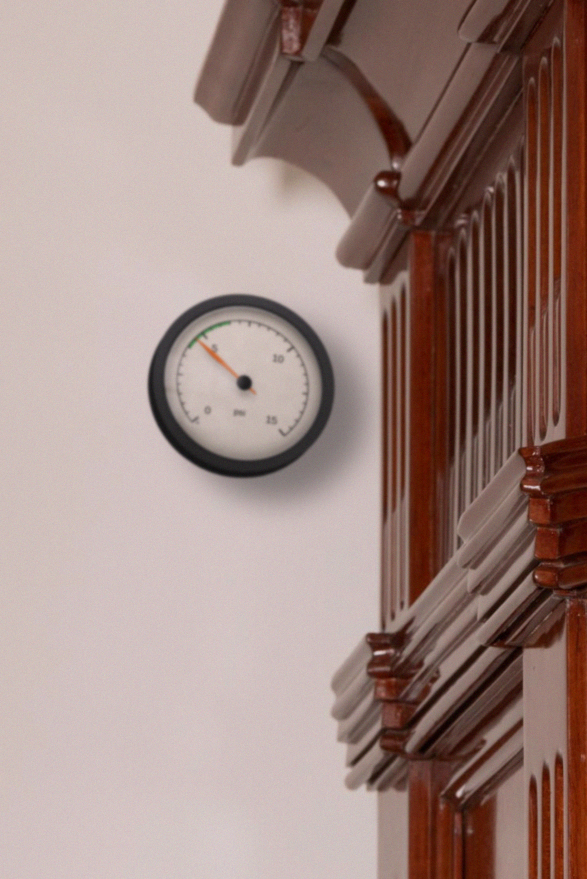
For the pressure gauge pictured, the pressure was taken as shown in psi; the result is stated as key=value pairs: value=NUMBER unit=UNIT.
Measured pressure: value=4.5 unit=psi
